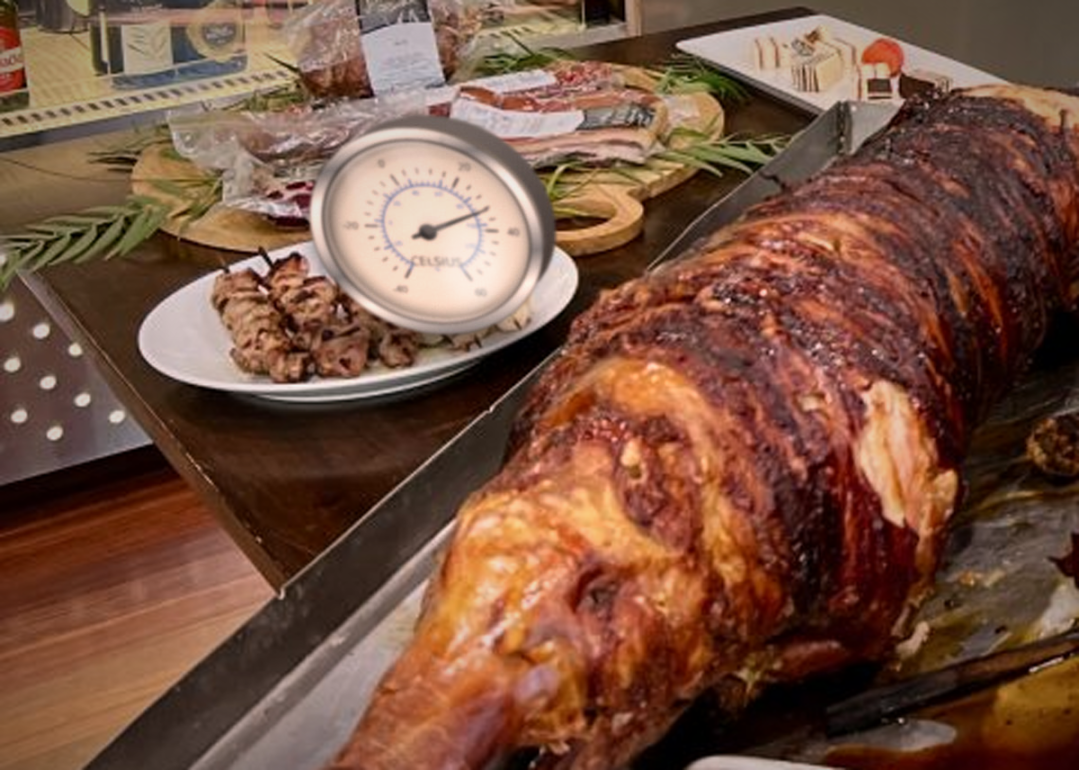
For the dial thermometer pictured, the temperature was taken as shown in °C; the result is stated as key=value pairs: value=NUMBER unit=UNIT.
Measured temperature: value=32 unit=°C
